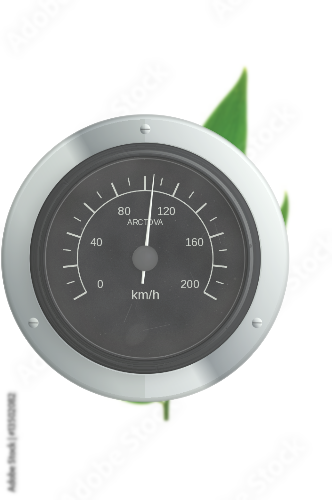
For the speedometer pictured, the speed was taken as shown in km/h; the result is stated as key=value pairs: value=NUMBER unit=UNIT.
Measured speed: value=105 unit=km/h
